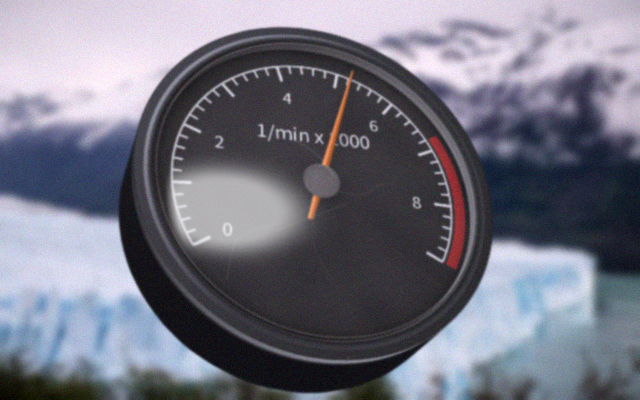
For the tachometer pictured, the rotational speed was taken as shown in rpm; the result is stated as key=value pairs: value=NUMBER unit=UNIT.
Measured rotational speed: value=5200 unit=rpm
